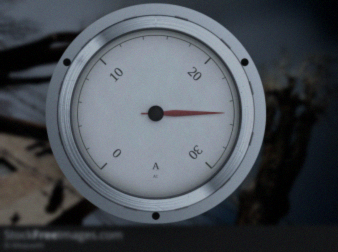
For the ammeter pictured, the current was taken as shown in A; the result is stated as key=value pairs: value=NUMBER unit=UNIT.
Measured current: value=25 unit=A
